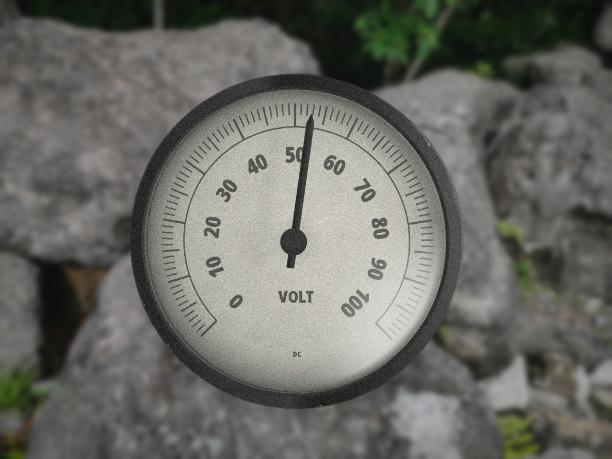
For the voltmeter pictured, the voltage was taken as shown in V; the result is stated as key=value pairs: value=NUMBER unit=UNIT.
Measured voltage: value=53 unit=V
